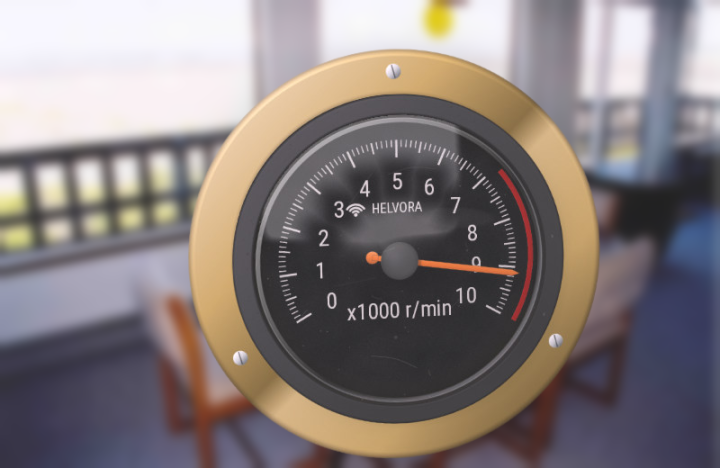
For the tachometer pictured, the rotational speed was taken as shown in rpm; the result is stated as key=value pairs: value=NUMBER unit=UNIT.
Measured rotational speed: value=9100 unit=rpm
